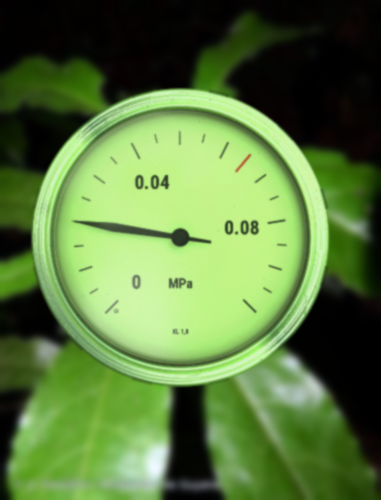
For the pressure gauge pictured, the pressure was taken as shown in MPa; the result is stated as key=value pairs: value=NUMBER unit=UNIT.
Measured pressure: value=0.02 unit=MPa
